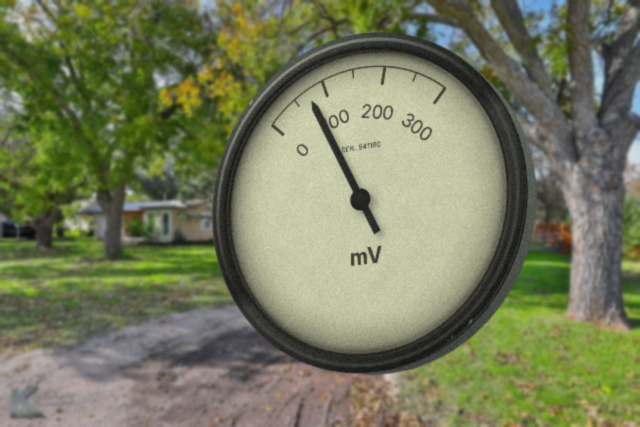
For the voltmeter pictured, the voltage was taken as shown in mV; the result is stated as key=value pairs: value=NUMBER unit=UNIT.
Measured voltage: value=75 unit=mV
